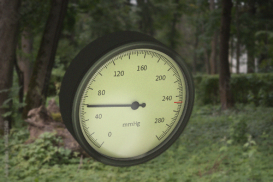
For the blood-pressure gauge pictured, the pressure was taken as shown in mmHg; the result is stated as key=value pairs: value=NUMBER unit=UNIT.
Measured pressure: value=60 unit=mmHg
